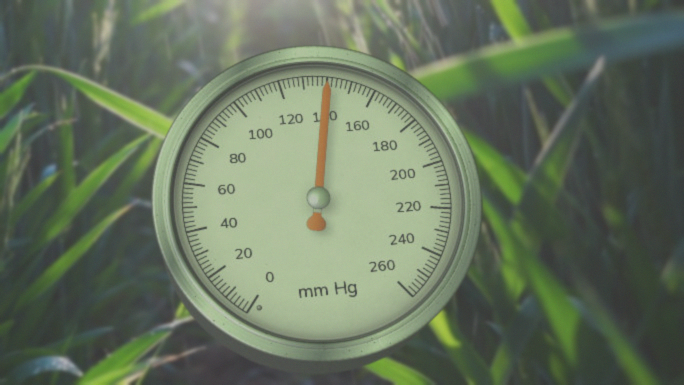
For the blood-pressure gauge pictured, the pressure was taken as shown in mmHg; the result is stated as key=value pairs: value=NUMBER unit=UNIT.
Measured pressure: value=140 unit=mmHg
